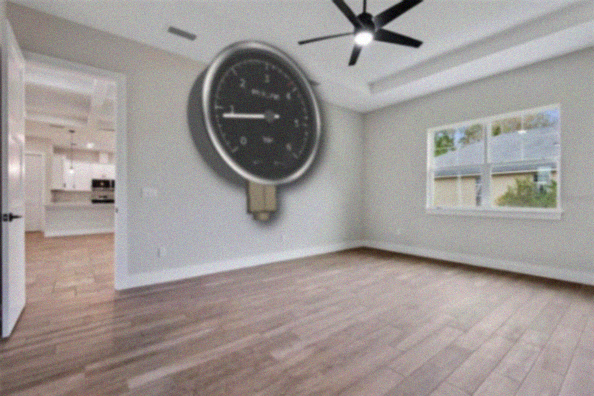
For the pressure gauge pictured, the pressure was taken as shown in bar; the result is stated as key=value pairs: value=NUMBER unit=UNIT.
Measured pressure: value=0.8 unit=bar
